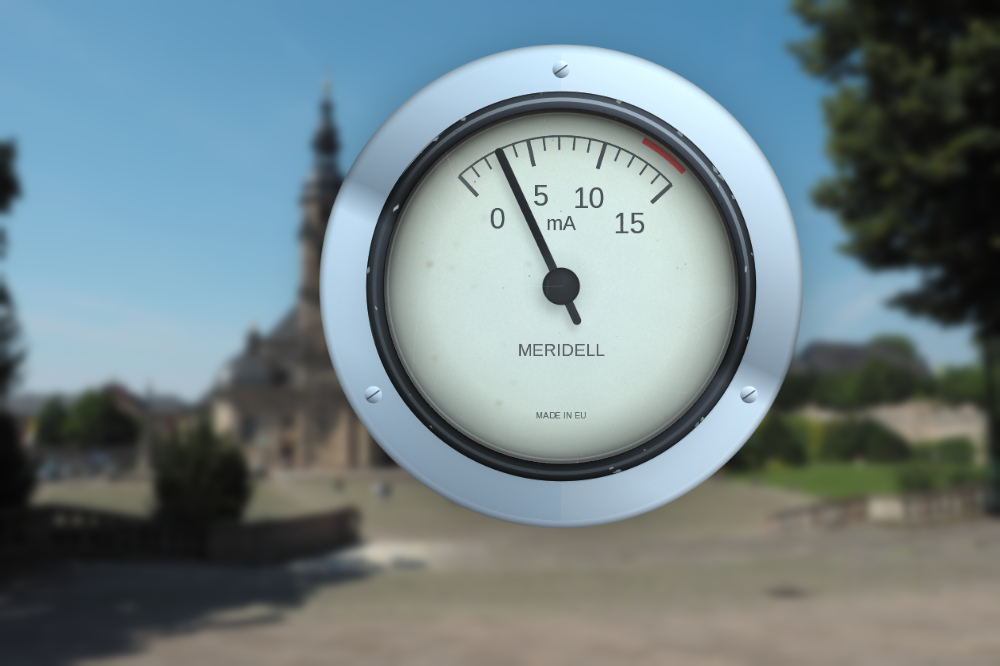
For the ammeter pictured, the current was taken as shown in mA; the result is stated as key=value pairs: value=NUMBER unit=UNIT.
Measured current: value=3 unit=mA
